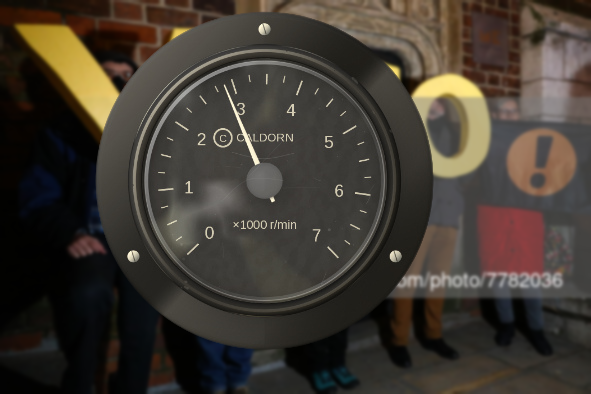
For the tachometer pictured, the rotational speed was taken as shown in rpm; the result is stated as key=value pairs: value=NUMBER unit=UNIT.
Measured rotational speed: value=2875 unit=rpm
